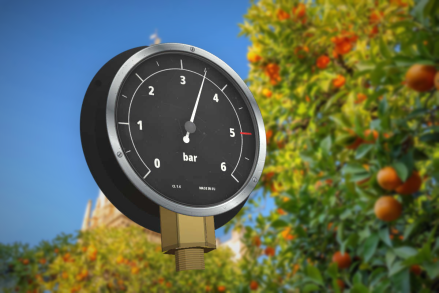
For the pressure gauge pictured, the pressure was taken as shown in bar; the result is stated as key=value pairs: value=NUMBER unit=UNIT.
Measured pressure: value=3.5 unit=bar
